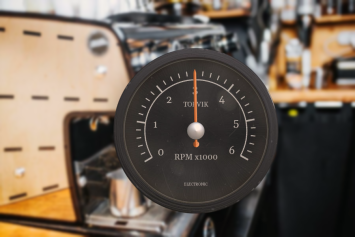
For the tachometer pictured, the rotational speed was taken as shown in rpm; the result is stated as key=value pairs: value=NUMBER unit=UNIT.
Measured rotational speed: value=3000 unit=rpm
